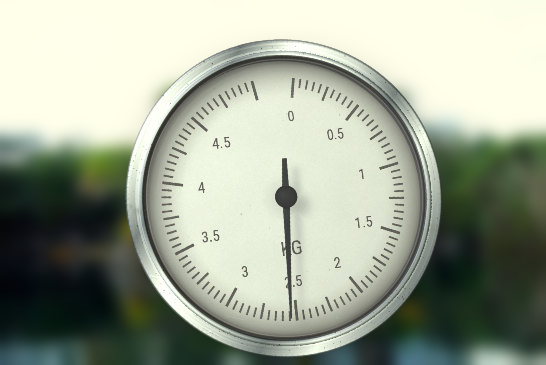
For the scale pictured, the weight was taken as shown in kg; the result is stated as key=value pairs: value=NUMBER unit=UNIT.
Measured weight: value=2.55 unit=kg
